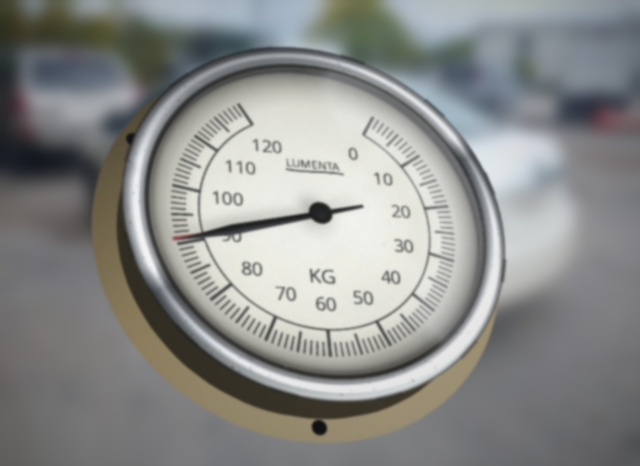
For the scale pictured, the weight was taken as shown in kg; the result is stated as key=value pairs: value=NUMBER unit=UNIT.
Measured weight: value=90 unit=kg
